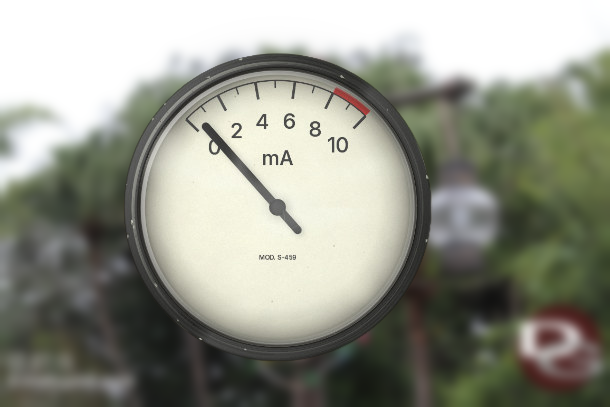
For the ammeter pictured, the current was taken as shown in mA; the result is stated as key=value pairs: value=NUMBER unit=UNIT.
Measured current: value=0.5 unit=mA
